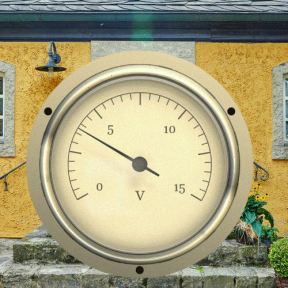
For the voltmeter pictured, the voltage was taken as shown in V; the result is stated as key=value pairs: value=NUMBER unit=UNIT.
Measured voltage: value=3.75 unit=V
